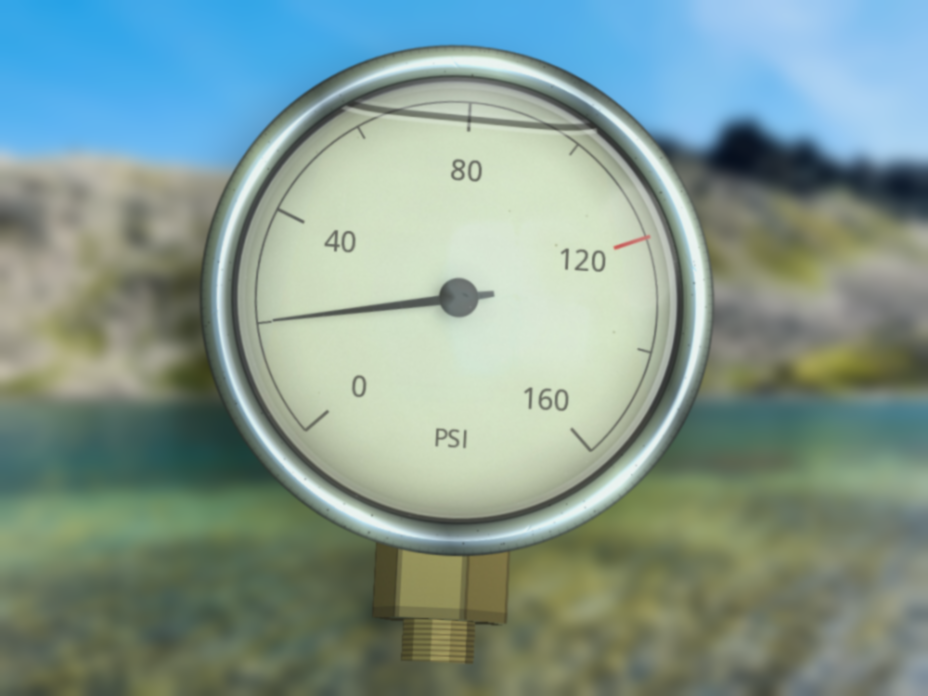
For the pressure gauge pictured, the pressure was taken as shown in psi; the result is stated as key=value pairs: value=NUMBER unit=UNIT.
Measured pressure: value=20 unit=psi
